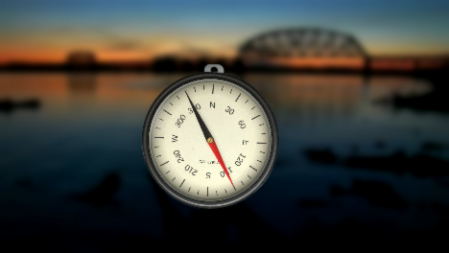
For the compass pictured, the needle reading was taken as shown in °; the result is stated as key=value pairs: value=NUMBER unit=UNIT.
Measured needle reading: value=150 unit=°
